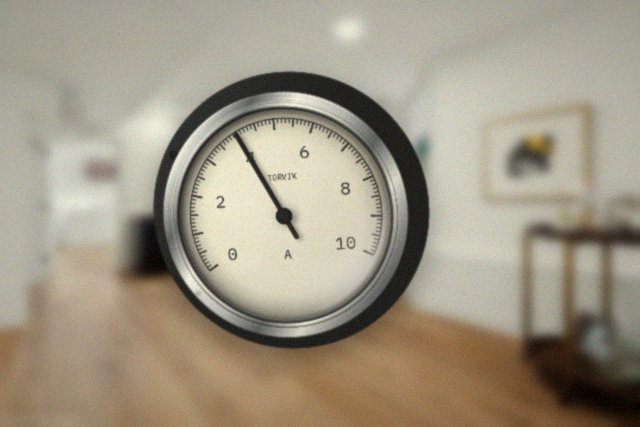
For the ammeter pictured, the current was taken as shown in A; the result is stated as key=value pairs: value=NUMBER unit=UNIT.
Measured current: value=4 unit=A
